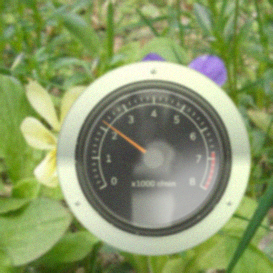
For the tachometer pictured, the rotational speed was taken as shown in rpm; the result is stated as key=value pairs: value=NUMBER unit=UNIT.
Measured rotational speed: value=2200 unit=rpm
